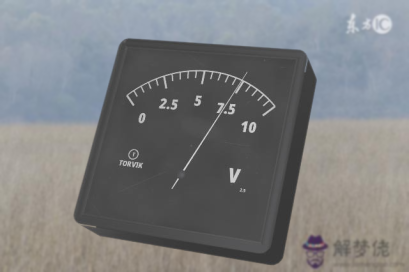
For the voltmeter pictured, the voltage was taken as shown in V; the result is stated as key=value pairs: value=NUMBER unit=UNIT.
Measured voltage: value=7.5 unit=V
